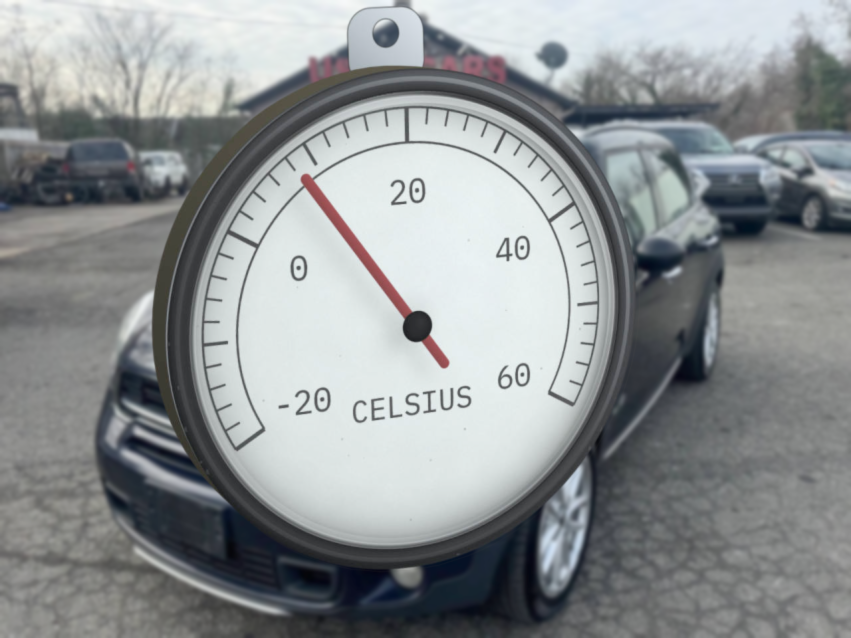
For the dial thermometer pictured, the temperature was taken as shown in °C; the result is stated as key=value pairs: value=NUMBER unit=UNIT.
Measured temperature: value=8 unit=°C
